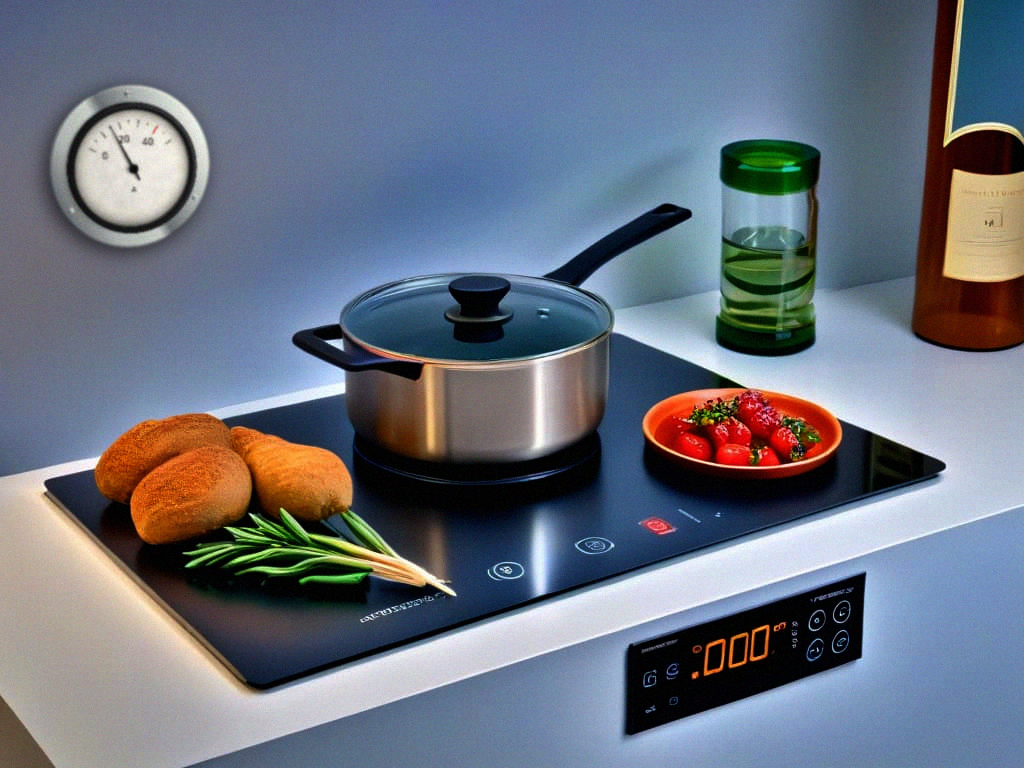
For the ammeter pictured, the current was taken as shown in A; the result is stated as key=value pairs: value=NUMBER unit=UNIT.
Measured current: value=15 unit=A
